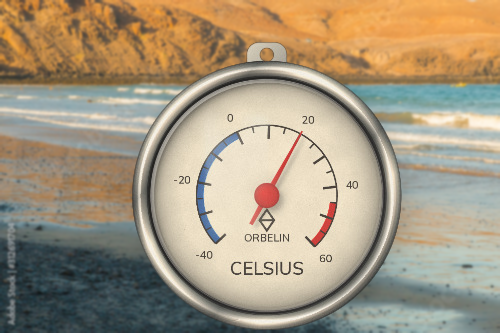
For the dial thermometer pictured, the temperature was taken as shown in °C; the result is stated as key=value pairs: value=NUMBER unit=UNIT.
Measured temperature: value=20 unit=°C
